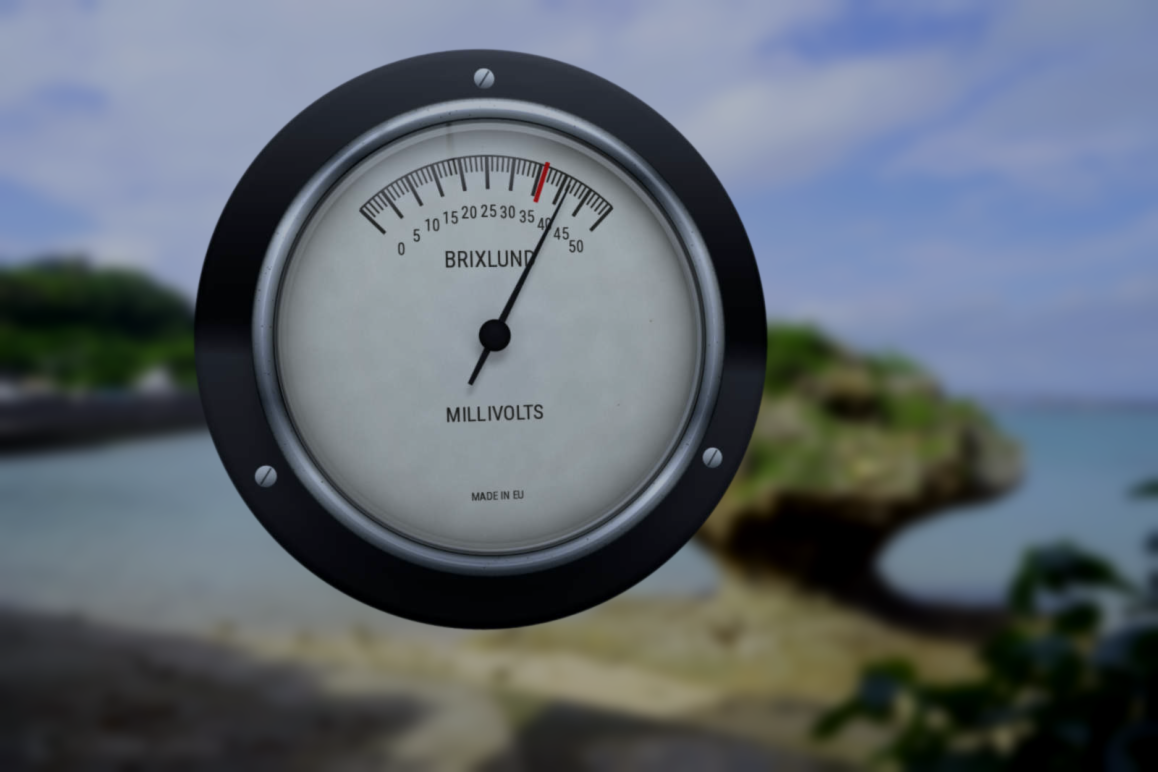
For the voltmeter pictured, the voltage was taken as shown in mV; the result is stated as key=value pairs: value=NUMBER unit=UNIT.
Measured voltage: value=41 unit=mV
